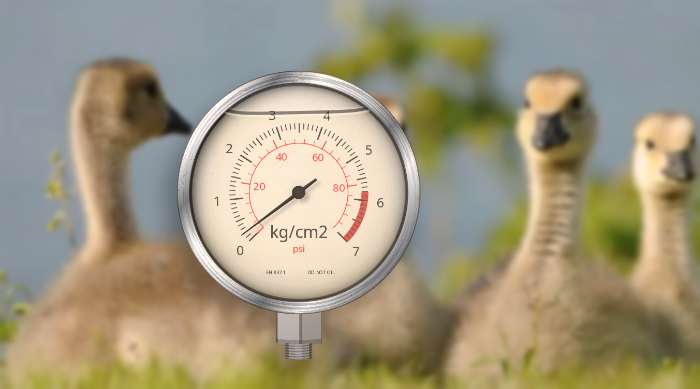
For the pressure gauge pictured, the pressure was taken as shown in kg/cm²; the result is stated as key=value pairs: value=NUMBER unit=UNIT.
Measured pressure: value=0.2 unit=kg/cm²
